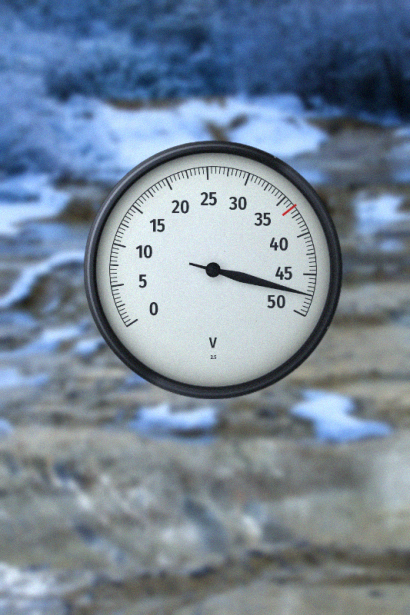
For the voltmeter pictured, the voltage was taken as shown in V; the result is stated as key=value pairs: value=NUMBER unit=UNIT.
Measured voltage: value=47.5 unit=V
